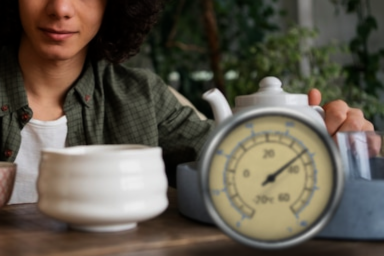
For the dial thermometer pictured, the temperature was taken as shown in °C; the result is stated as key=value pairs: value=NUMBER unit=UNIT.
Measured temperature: value=35 unit=°C
